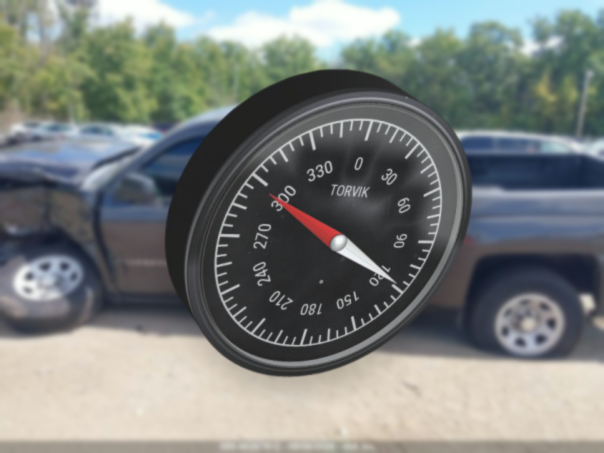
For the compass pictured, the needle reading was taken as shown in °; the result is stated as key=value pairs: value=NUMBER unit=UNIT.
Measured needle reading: value=297.5 unit=°
